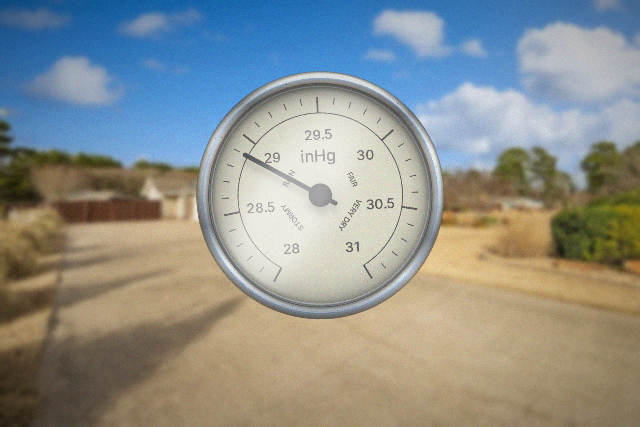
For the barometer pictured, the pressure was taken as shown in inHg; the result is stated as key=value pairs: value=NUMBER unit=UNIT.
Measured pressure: value=28.9 unit=inHg
